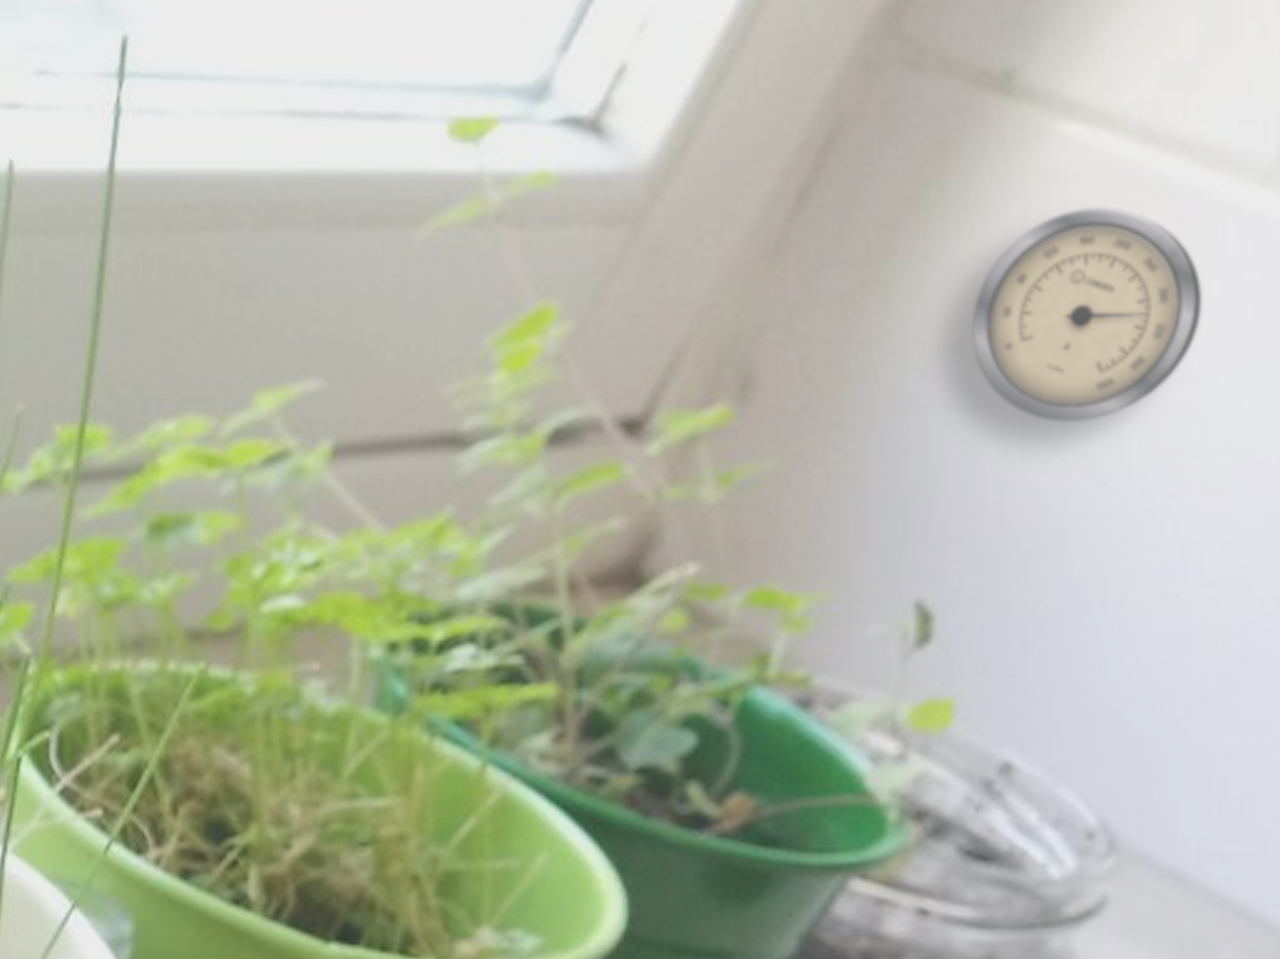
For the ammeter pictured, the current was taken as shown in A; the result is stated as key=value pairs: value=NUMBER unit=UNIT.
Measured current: value=300 unit=A
